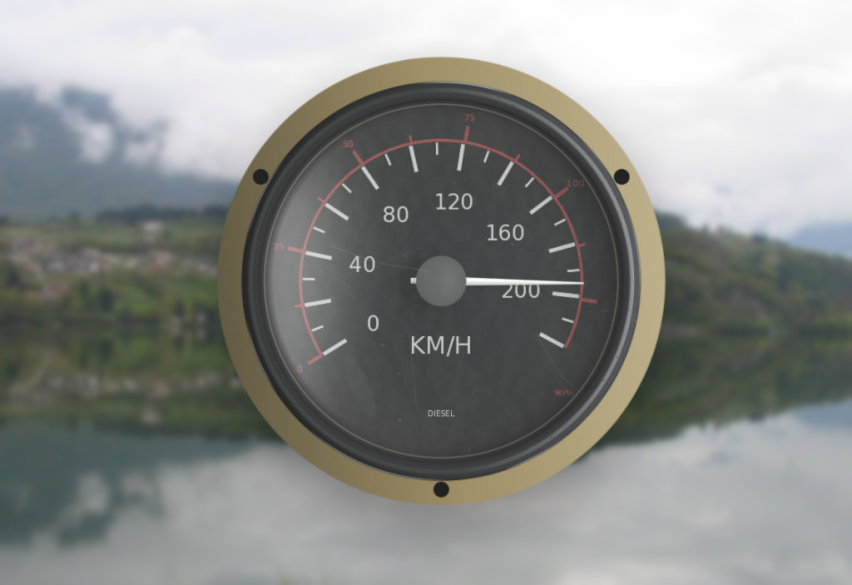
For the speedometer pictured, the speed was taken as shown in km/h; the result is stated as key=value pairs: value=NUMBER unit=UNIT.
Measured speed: value=195 unit=km/h
